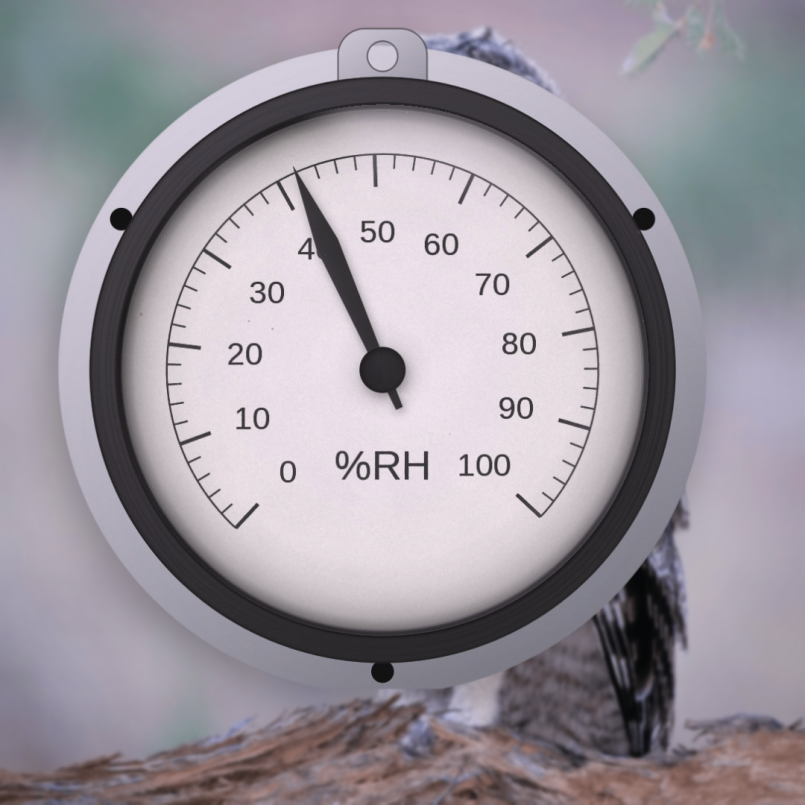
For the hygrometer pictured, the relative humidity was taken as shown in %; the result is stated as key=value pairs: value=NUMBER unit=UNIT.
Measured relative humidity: value=42 unit=%
